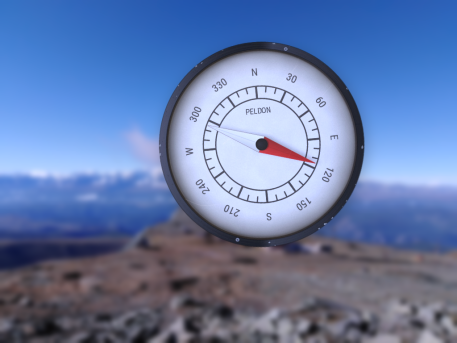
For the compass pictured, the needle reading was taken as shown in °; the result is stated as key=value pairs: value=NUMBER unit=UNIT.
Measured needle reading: value=115 unit=°
